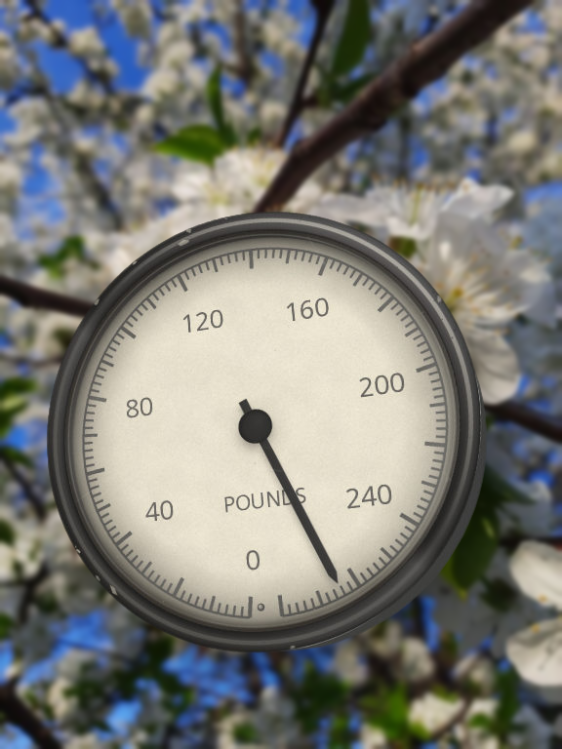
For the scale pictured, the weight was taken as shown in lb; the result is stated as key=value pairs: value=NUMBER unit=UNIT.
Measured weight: value=264 unit=lb
